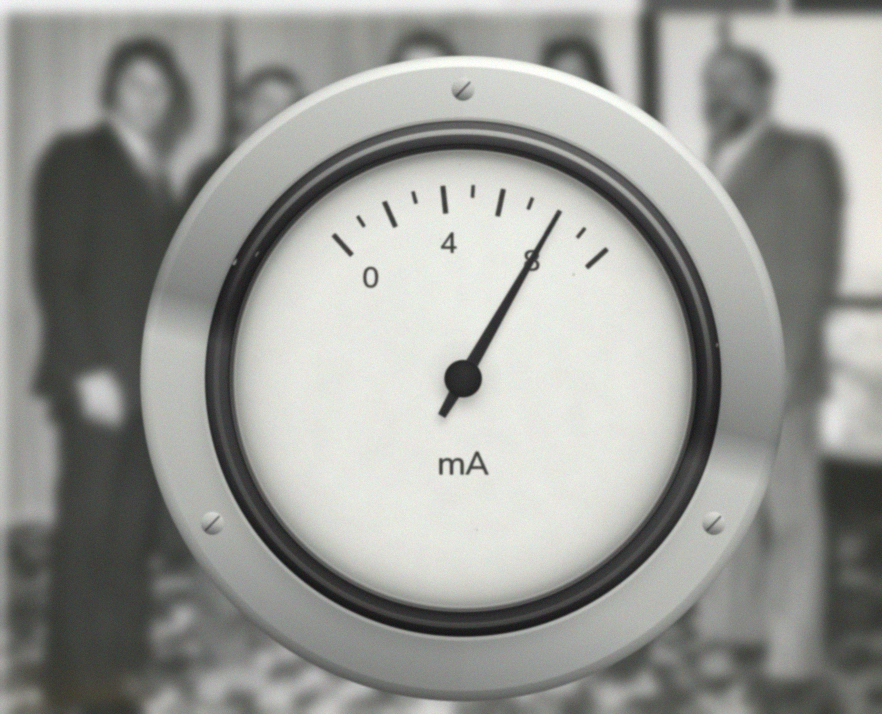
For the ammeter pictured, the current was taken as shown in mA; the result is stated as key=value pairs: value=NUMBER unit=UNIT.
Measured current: value=8 unit=mA
